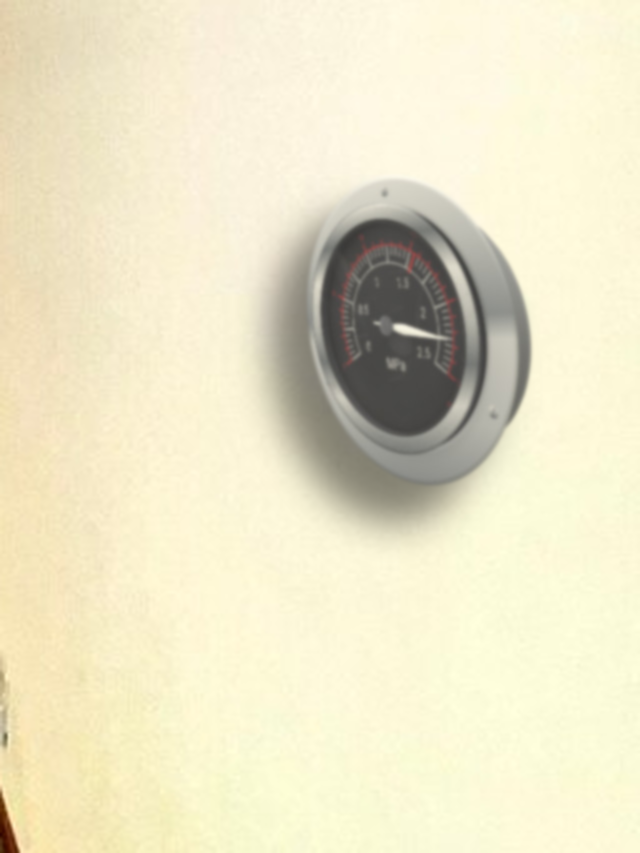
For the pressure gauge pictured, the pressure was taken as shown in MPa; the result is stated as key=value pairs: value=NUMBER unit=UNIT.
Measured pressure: value=2.25 unit=MPa
